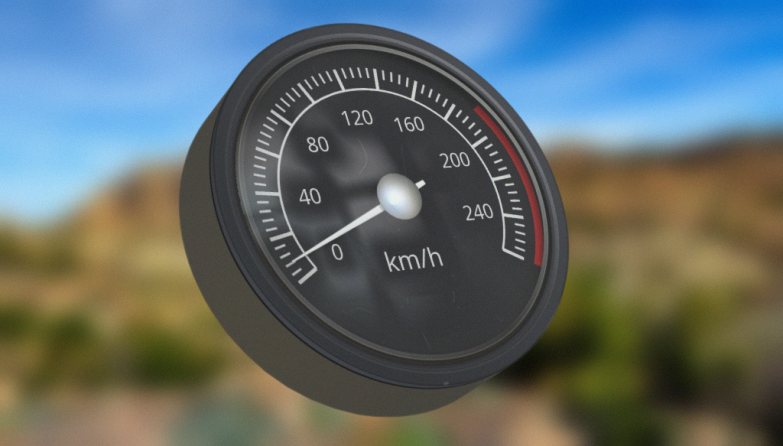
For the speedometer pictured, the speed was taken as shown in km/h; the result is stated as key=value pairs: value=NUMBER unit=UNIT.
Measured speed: value=8 unit=km/h
